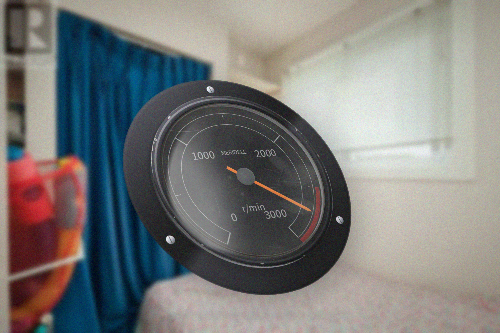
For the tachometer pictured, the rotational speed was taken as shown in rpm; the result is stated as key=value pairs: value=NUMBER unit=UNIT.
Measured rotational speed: value=2750 unit=rpm
